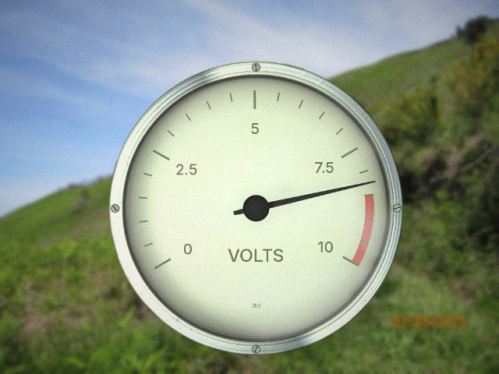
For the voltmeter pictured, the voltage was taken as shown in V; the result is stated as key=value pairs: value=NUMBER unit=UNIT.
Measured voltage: value=8.25 unit=V
